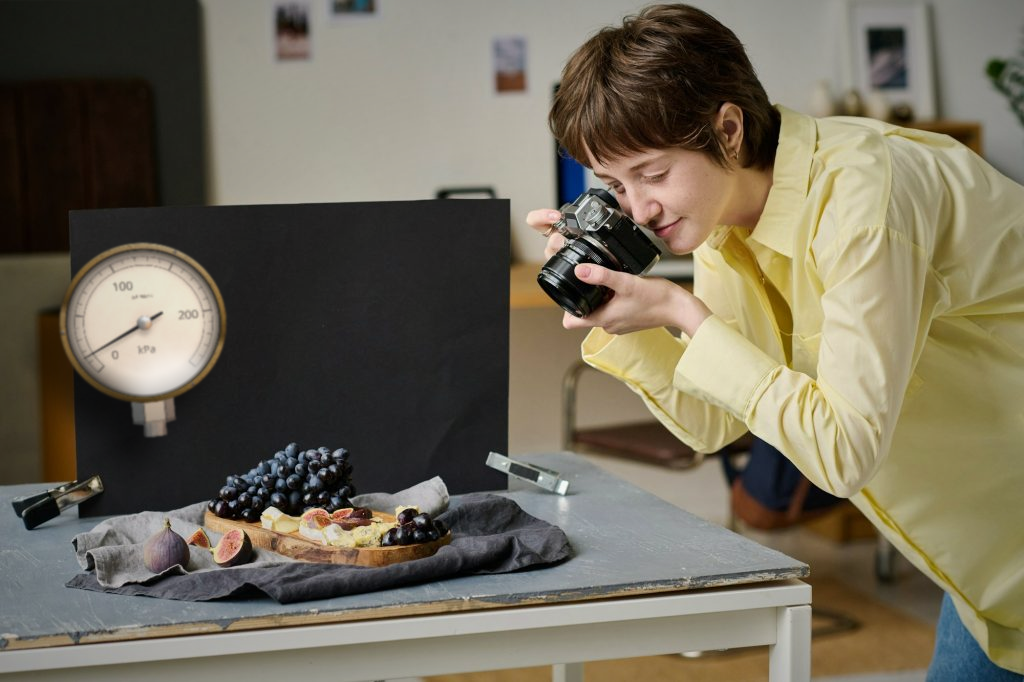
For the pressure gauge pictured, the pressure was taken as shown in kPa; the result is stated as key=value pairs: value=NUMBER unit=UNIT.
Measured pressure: value=15 unit=kPa
